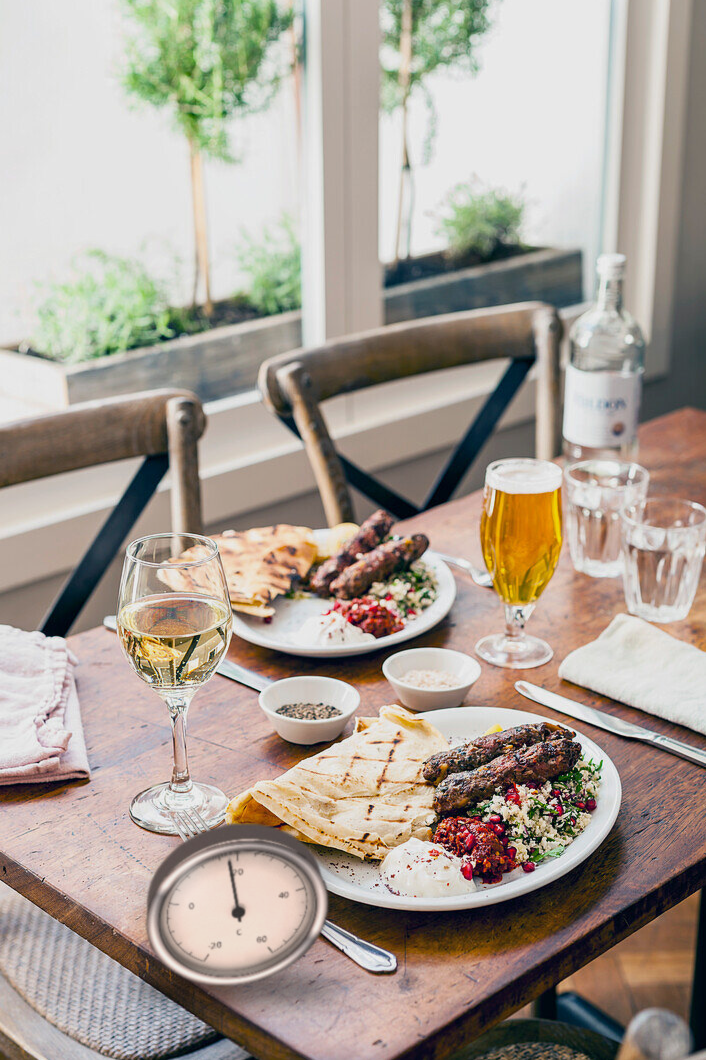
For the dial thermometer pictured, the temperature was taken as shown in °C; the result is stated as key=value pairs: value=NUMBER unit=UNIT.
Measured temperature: value=18 unit=°C
